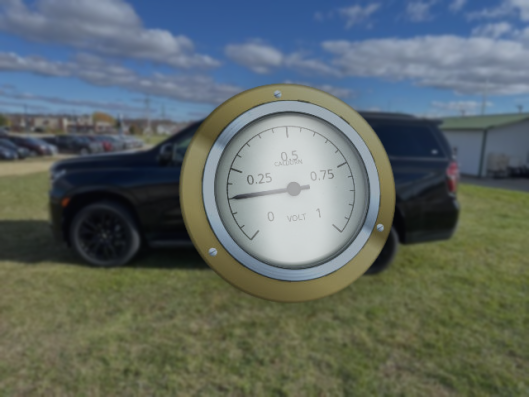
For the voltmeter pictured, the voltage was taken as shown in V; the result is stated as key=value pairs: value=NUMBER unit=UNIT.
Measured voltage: value=0.15 unit=V
